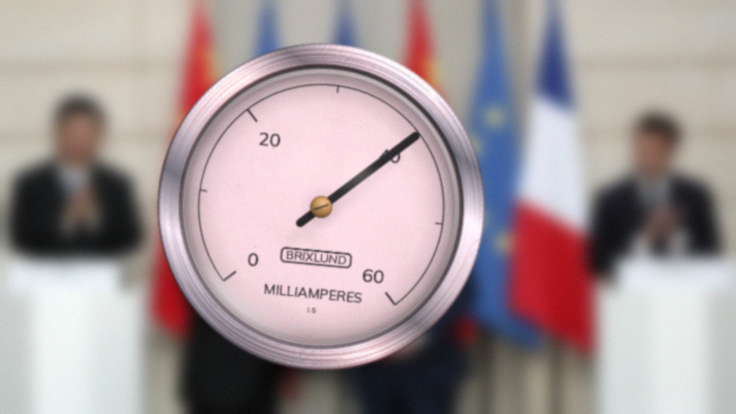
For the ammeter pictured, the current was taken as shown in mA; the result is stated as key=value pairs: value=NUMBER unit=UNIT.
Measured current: value=40 unit=mA
